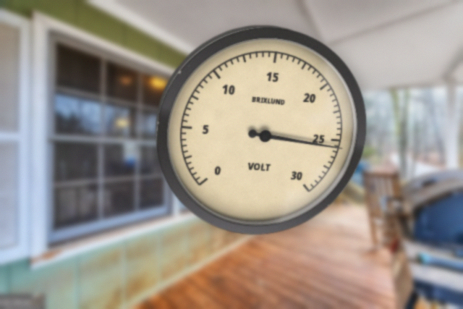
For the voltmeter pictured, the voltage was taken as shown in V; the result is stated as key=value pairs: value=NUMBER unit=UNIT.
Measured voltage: value=25.5 unit=V
